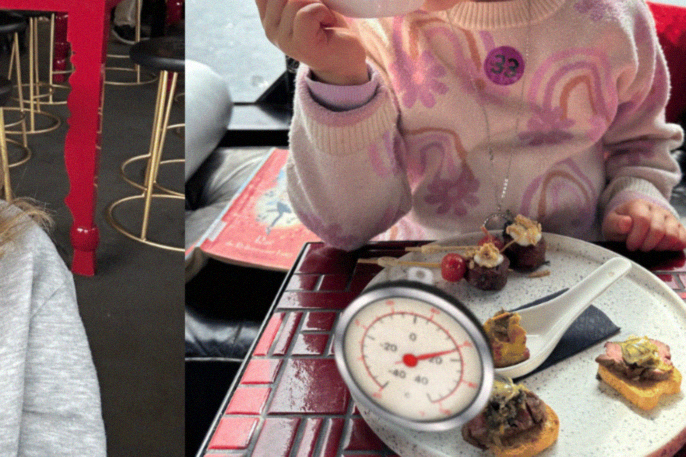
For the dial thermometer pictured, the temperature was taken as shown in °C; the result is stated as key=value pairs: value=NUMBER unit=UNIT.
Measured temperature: value=16 unit=°C
